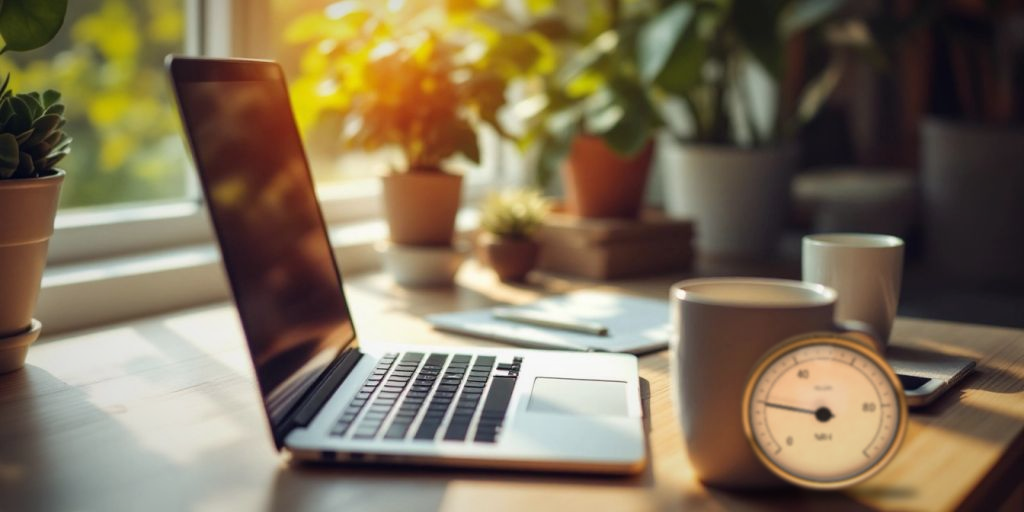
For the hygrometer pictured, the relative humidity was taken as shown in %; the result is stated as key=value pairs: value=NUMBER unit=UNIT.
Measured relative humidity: value=20 unit=%
